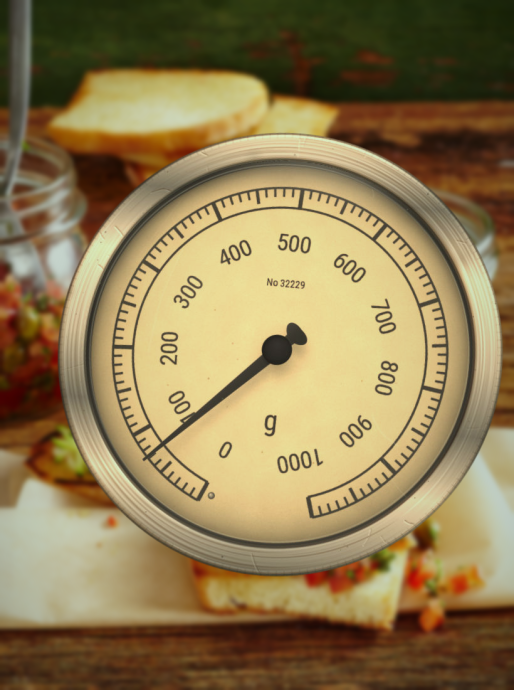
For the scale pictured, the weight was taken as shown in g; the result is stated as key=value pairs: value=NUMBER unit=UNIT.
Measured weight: value=70 unit=g
